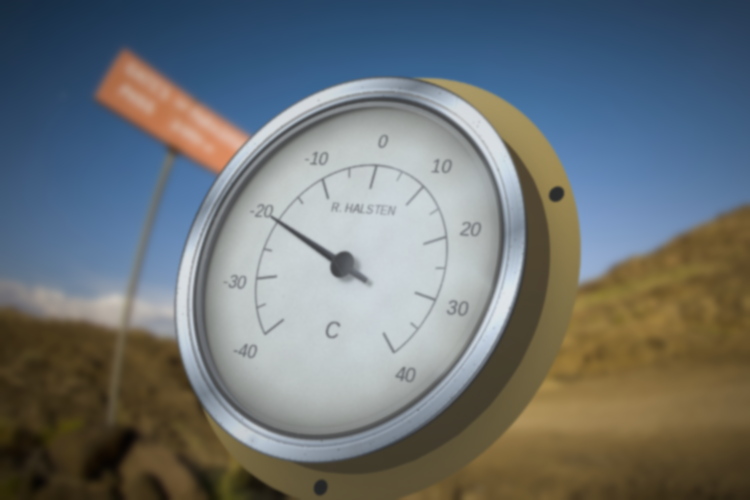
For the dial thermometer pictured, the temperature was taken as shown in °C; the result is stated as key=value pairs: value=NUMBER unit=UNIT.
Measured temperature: value=-20 unit=°C
